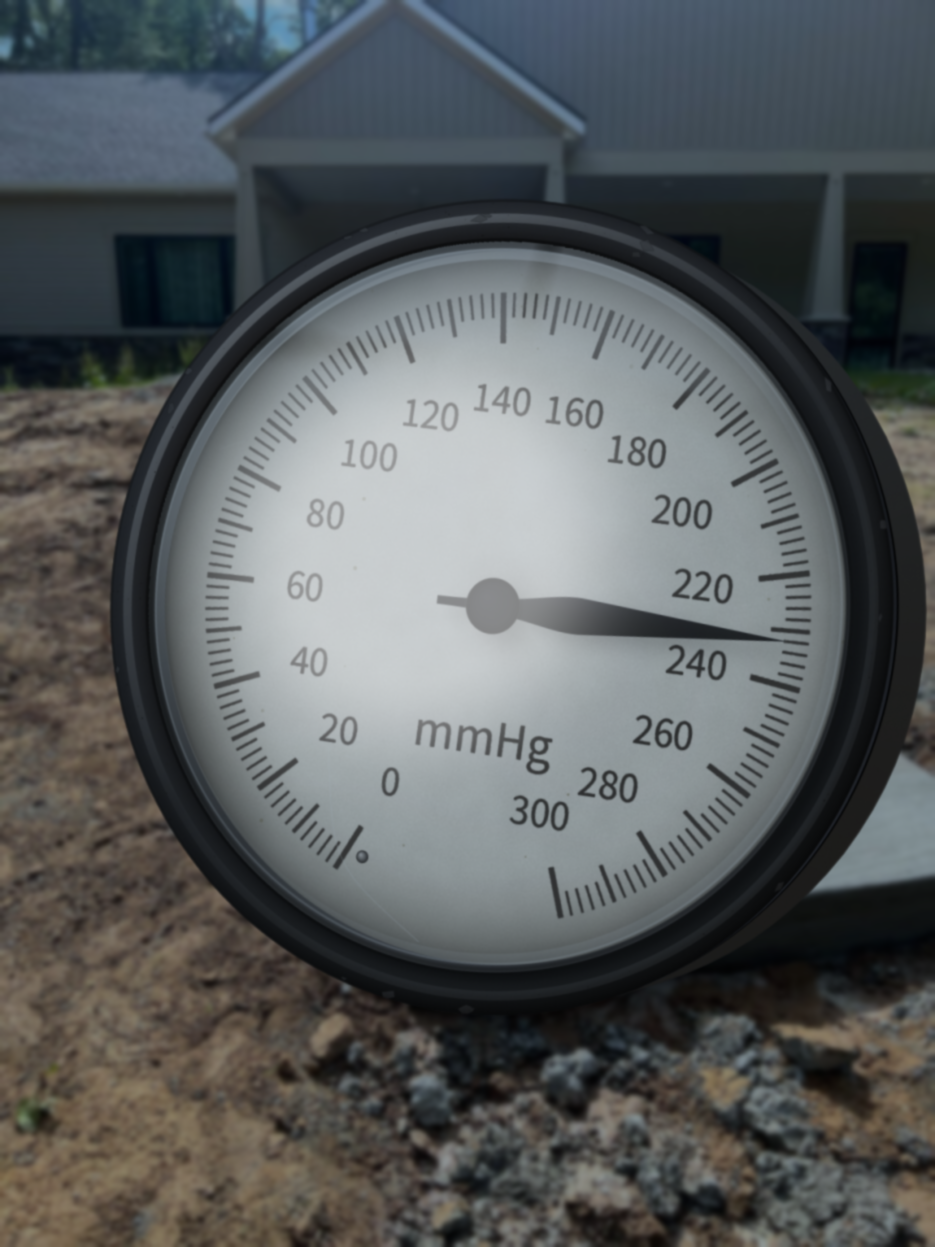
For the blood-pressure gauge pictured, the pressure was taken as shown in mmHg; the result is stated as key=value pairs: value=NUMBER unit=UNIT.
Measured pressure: value=232 unit=mmHg
